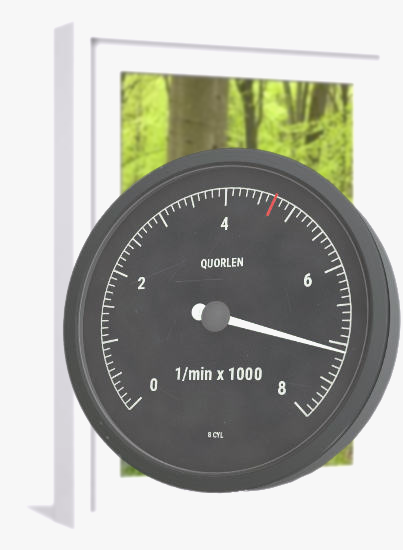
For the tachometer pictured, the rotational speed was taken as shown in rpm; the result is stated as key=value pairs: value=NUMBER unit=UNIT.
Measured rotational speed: value=7100 unit=rpm
